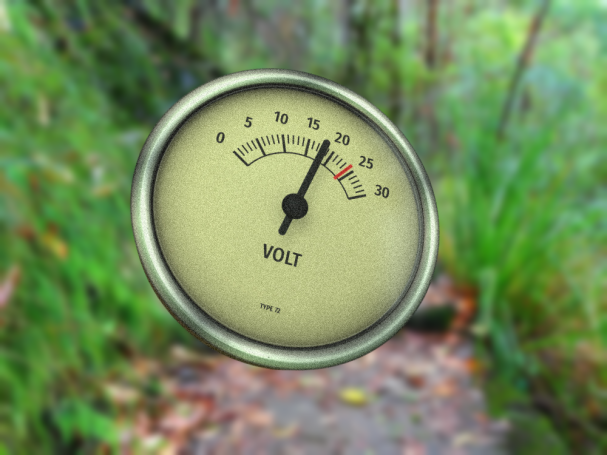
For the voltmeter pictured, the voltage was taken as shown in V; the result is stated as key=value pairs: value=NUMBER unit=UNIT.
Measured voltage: value=18 unit=V
